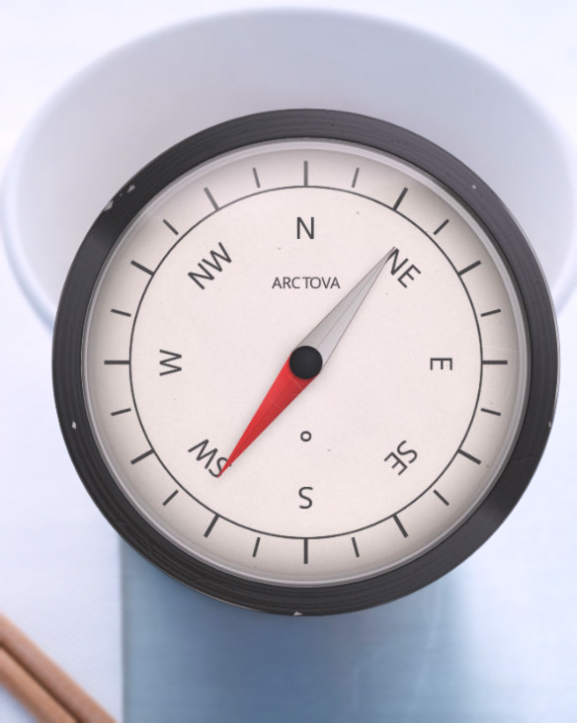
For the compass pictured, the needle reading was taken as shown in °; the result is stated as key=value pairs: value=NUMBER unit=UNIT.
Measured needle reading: value=217.5 unit=°
